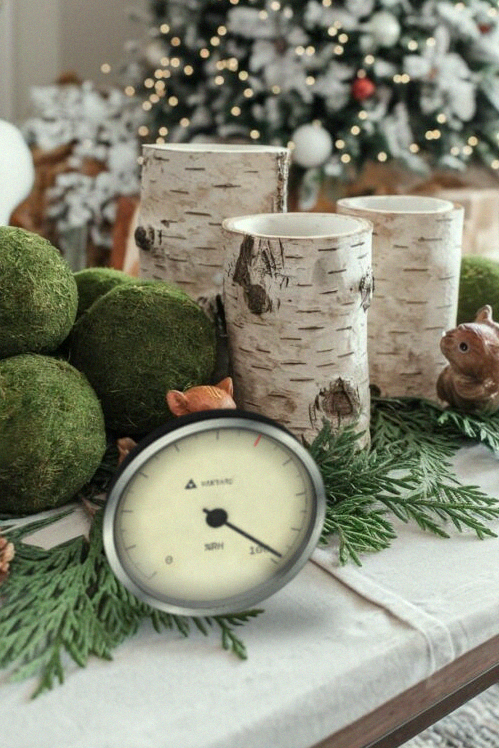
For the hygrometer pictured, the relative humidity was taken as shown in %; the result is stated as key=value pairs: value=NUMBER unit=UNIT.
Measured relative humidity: value=97.5 unit=%
